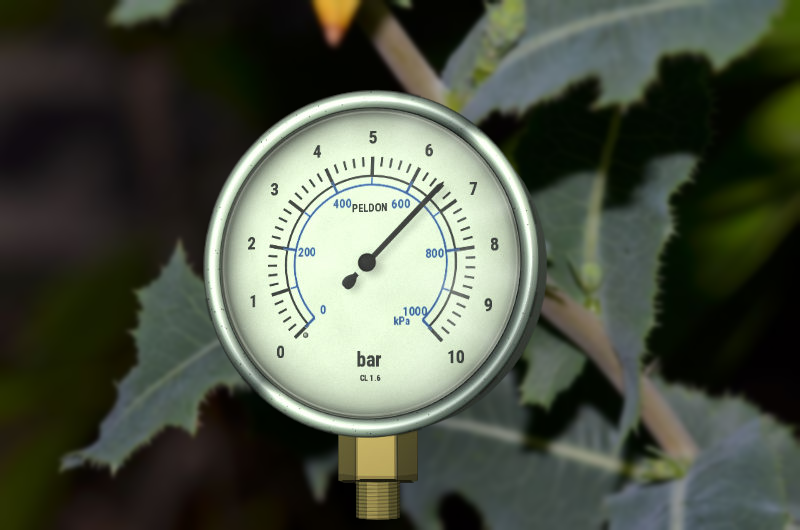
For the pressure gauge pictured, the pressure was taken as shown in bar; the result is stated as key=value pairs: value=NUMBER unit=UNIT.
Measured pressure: value=6.6 unit=bar
